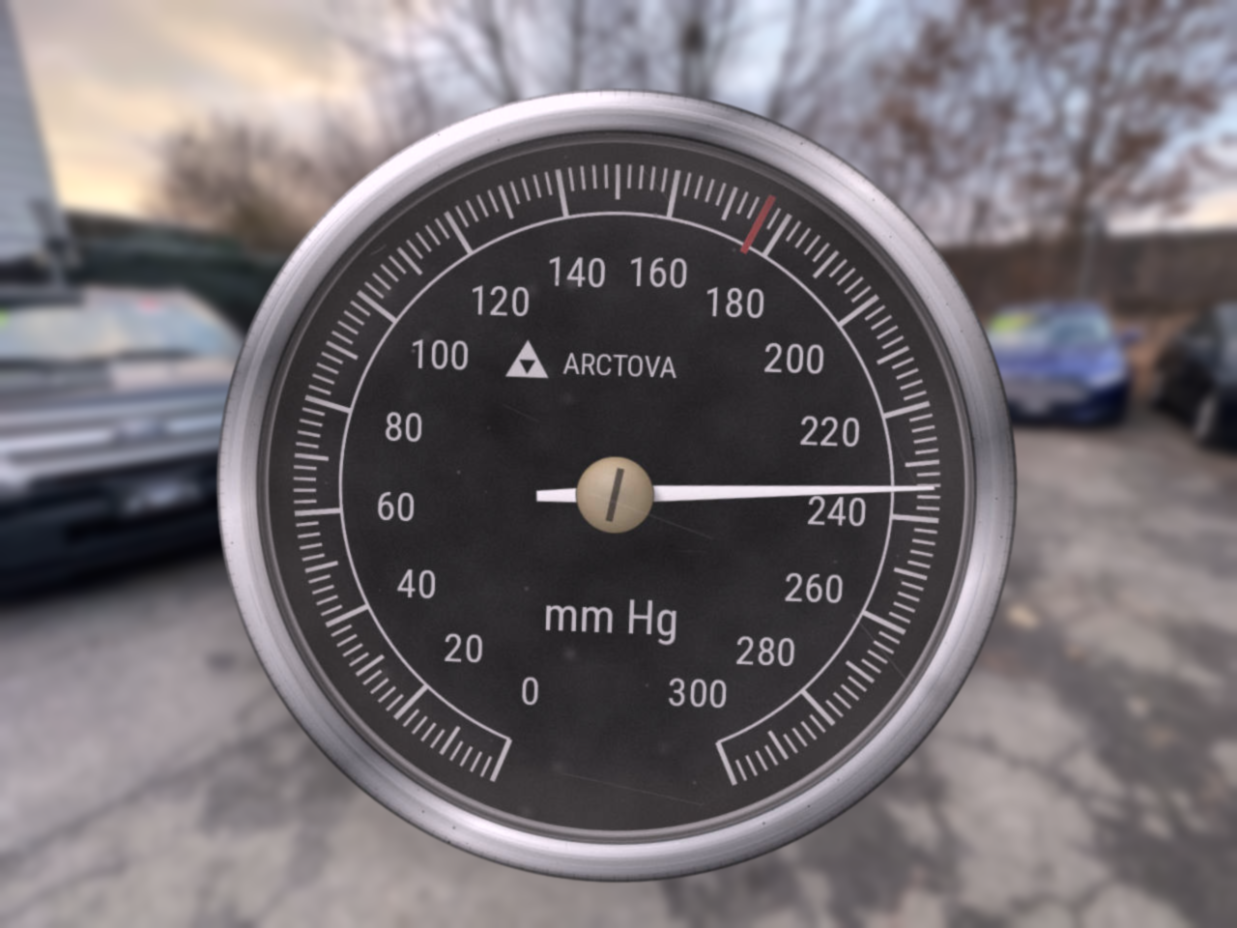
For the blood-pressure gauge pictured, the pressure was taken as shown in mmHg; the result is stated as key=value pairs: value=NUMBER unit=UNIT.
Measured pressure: value=234 unit=mmHg
